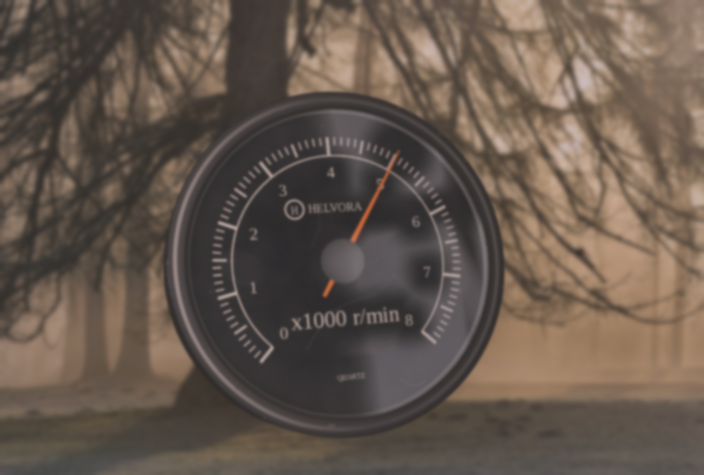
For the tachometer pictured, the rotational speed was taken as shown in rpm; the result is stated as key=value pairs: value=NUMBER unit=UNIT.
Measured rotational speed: value=5000 unit=rpm
